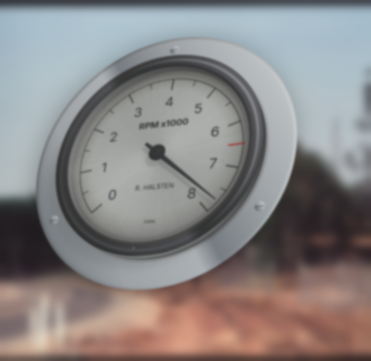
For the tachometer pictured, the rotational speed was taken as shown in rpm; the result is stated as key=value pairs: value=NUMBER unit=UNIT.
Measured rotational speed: value=7750 unit=rpm
